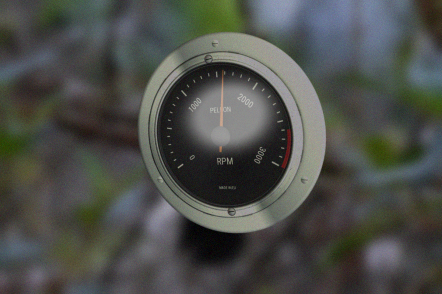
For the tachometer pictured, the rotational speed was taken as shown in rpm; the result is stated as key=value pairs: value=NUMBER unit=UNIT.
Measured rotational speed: value=1600 unit=rpm
